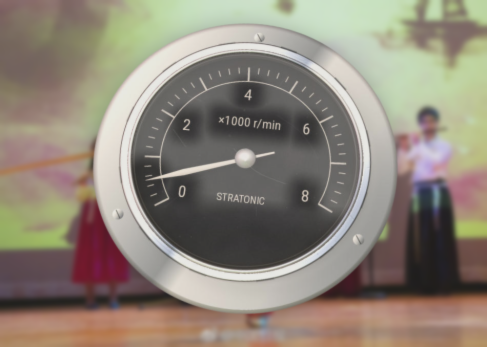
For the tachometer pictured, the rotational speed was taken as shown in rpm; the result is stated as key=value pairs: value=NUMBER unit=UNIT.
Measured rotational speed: value=500 unit=rpm
